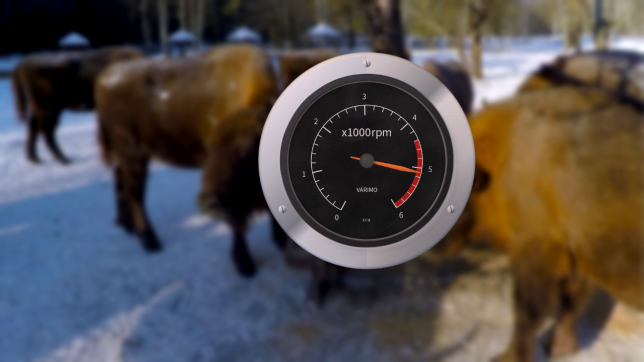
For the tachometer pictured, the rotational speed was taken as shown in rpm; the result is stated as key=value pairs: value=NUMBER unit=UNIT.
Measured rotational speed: value=5100 unit=rpm
